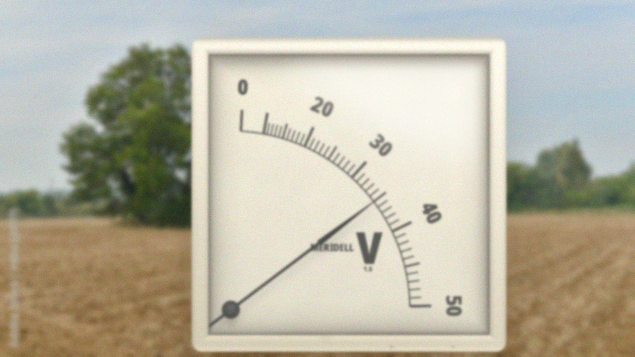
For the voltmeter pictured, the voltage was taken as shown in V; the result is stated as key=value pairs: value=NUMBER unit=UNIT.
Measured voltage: value=35 unit=V
